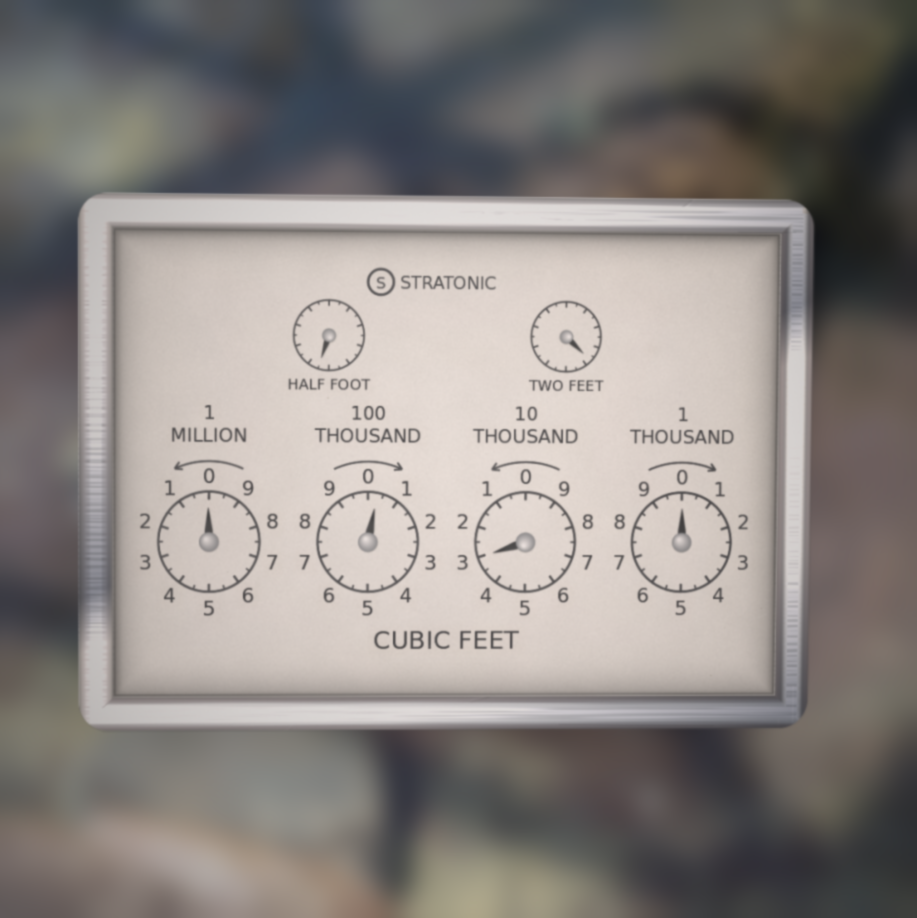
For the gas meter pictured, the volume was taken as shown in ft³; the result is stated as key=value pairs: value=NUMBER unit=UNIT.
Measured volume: value=3000 unit=ft³
